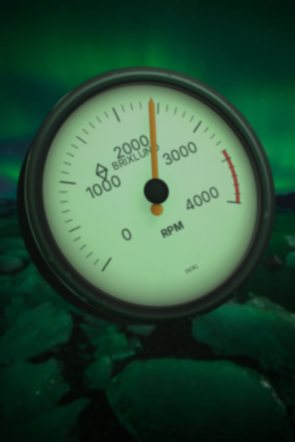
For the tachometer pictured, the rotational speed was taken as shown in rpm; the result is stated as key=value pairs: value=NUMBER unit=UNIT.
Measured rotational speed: value=2400 unit=rpm
